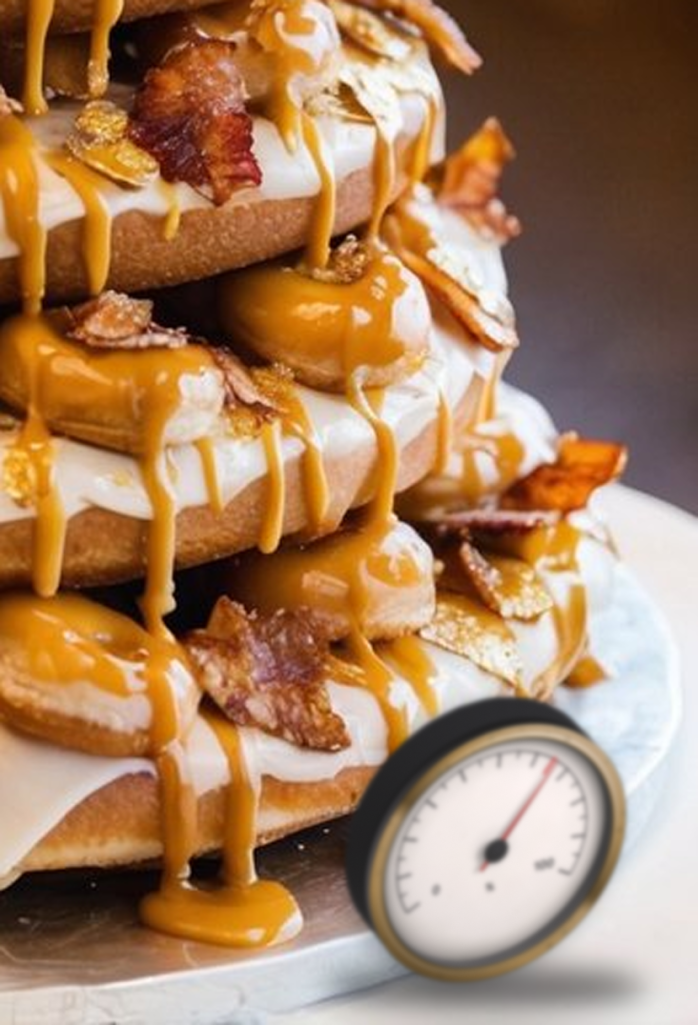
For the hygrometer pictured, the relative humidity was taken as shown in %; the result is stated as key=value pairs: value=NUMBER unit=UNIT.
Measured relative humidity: value=65 unit=%
